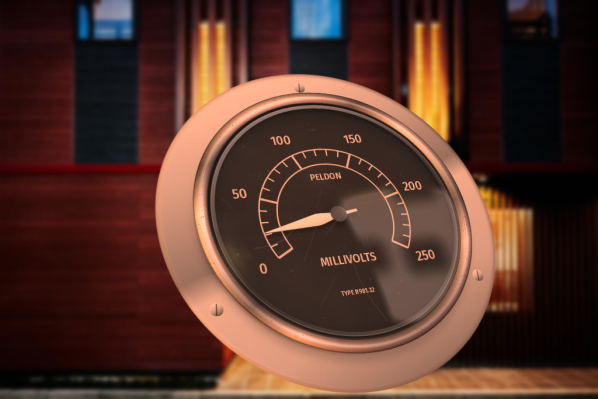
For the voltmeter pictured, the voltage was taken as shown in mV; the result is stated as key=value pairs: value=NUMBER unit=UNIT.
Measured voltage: value=20 unit=mV
